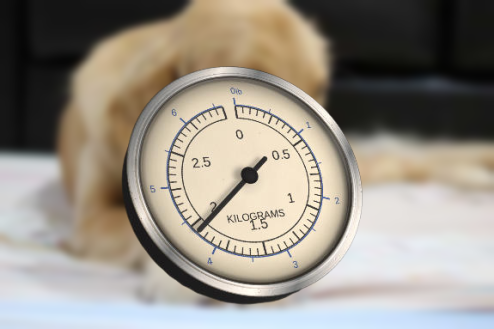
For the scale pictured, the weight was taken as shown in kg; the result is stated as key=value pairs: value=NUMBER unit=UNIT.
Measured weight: value=1.95 unit=kg
